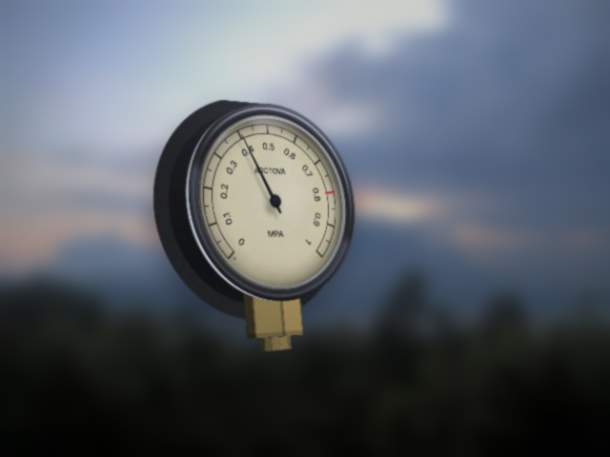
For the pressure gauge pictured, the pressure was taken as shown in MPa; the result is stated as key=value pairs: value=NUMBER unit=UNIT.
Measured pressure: value=0.4 unit=MPa
